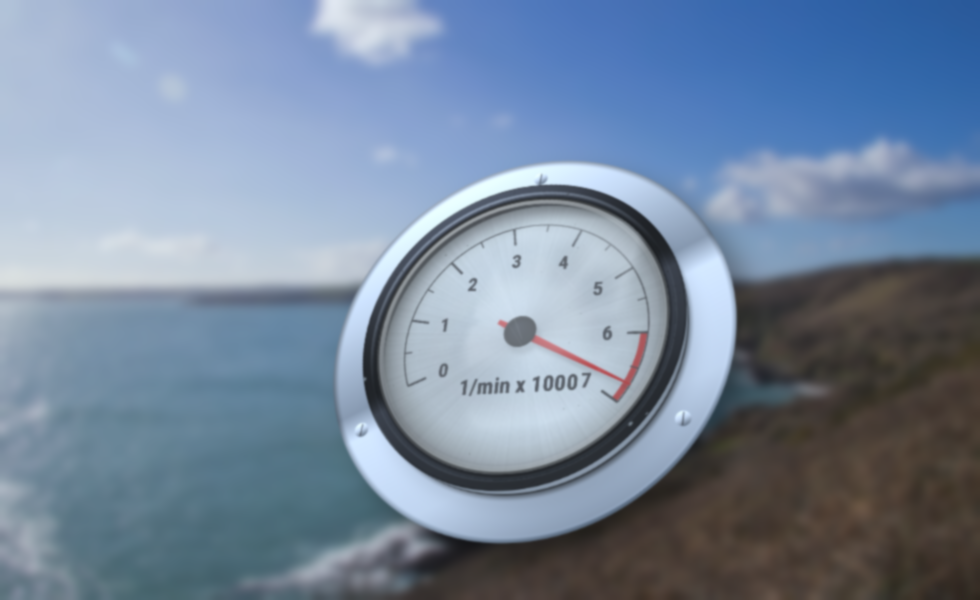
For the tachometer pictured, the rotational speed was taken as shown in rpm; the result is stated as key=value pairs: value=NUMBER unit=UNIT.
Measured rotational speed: value=6750 unit=rpm
